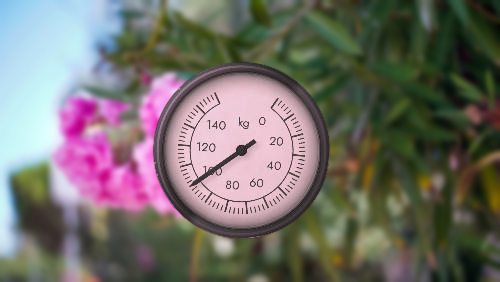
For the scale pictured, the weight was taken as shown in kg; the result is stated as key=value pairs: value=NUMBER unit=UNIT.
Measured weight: value=100 unit=kg
